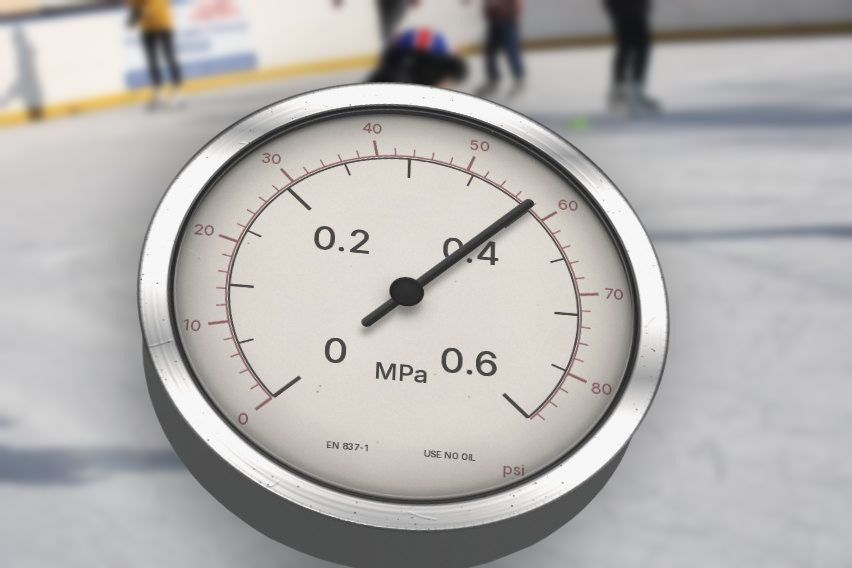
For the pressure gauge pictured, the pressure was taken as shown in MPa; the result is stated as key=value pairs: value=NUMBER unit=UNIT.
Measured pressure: value=0.4 unit=MPa
